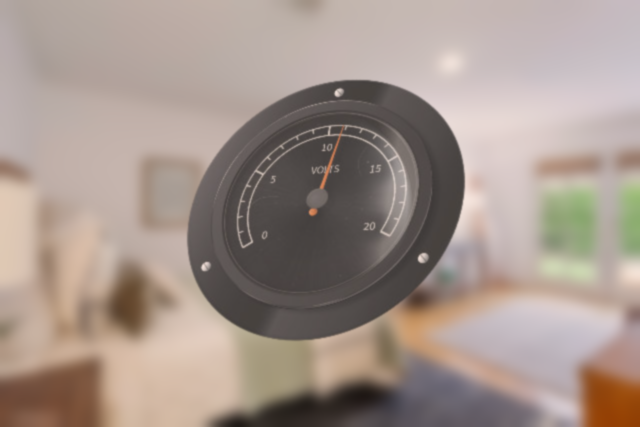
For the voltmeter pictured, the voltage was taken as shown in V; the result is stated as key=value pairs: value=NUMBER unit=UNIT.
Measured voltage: value=11 unit=V
